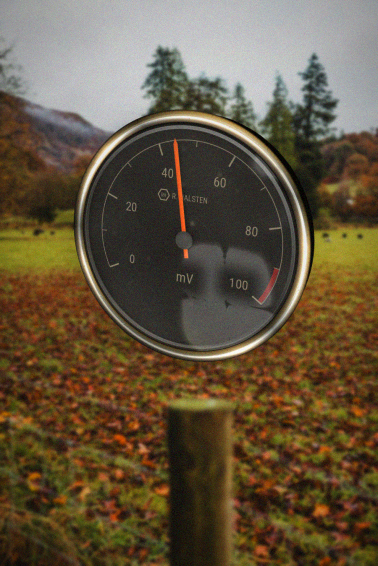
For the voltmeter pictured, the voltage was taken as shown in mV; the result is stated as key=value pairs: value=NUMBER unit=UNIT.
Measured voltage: value=45 unit=mV
